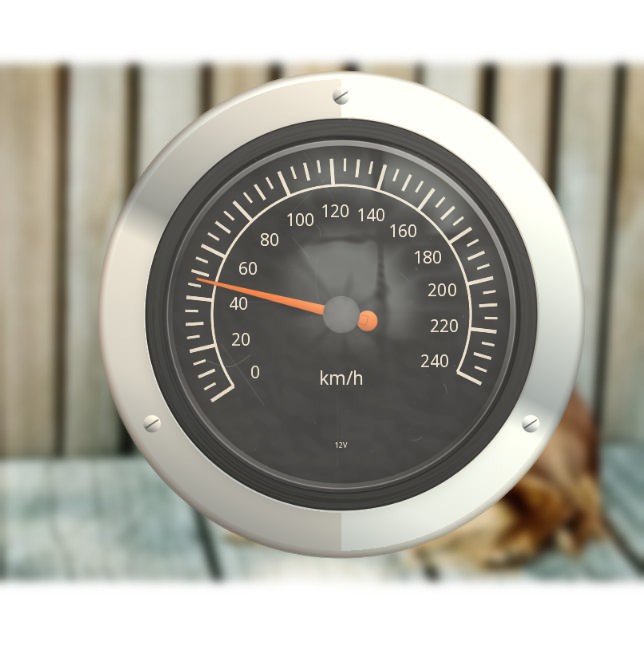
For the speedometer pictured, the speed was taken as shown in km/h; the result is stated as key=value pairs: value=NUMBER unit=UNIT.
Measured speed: value=47.5 unit=km/h
